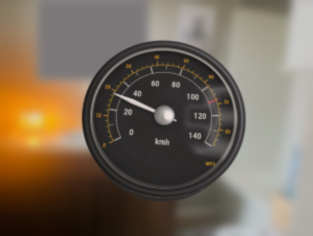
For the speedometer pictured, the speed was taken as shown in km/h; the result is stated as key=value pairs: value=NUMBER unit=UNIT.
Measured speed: value=30 unit=km/h
